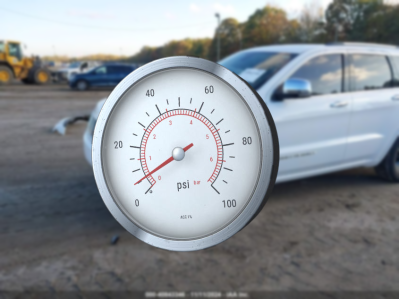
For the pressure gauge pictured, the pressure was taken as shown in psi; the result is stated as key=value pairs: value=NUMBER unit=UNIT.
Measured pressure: value=5 unit=psi
